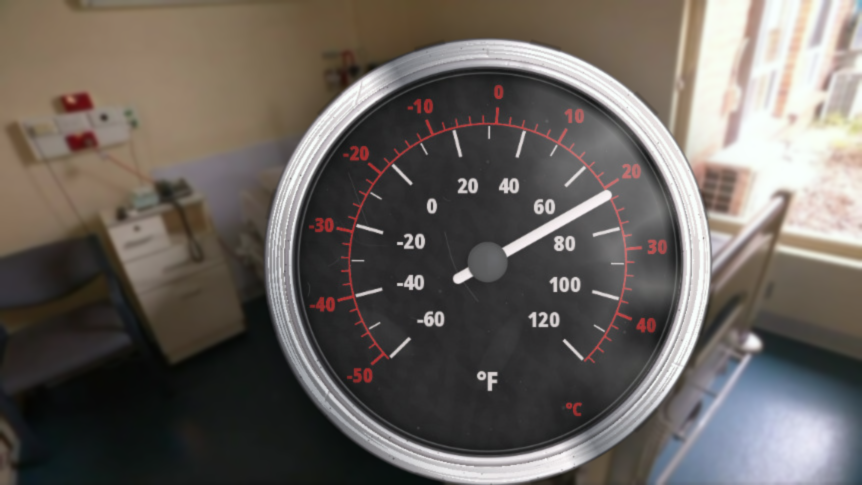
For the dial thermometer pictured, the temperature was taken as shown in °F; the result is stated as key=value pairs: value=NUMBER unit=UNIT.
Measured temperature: value=70 unit=°F
